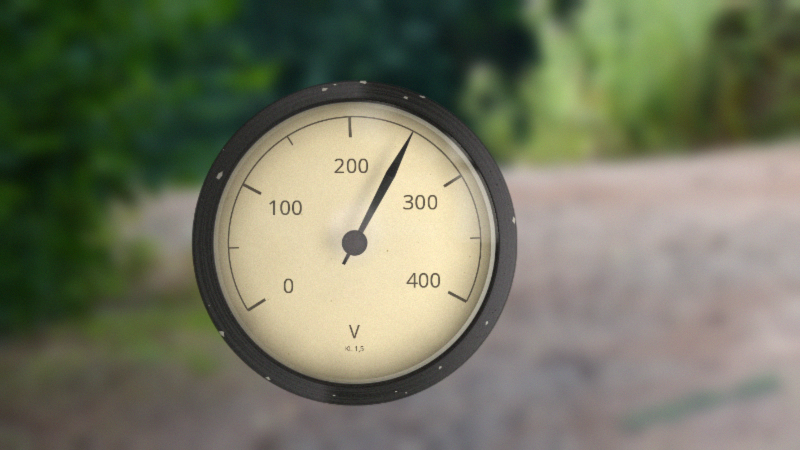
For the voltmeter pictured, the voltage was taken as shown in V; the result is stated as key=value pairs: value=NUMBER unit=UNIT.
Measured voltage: value=250 unit=V
